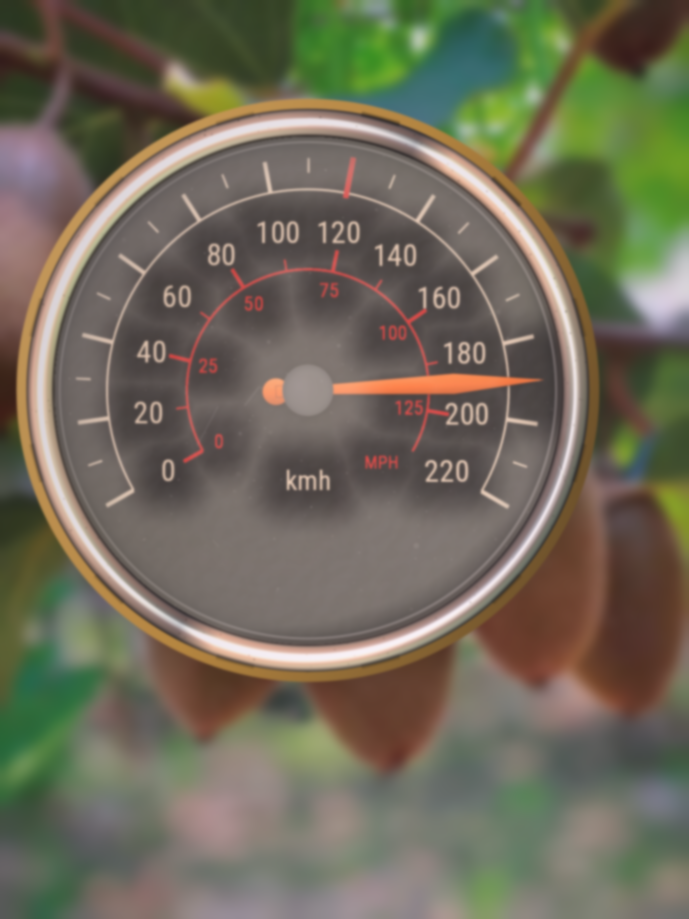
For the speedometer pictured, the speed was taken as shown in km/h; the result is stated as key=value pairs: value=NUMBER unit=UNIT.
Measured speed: value=190 unit=km/h
